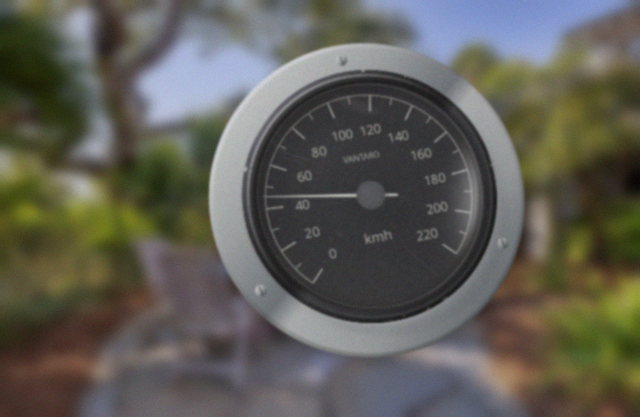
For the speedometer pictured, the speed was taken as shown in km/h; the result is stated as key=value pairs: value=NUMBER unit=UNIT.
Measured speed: value=45 unit=km/h
